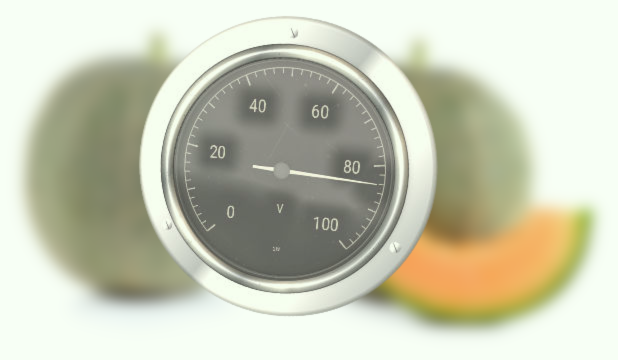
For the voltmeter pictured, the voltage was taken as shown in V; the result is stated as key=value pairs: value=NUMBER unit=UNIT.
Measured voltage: value=84 unit=V
